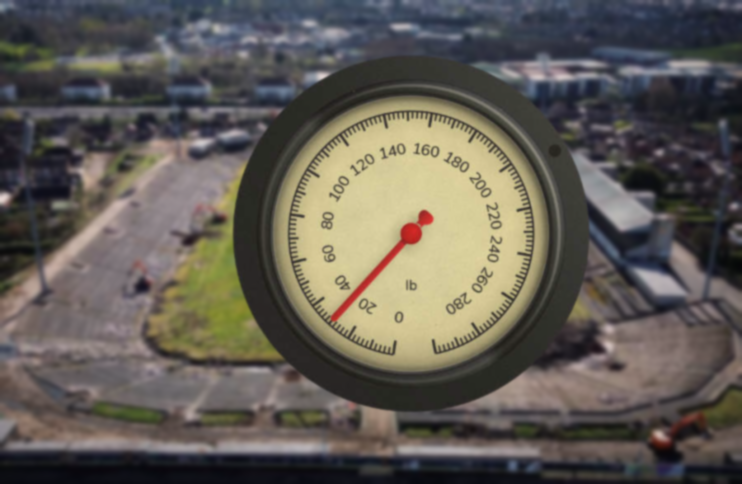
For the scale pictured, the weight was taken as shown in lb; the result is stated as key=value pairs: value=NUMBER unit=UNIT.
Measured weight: value=30 unit=lb
